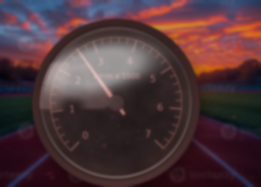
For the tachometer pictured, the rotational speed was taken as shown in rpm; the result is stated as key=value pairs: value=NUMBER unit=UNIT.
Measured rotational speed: value=2600 unit=rpm
